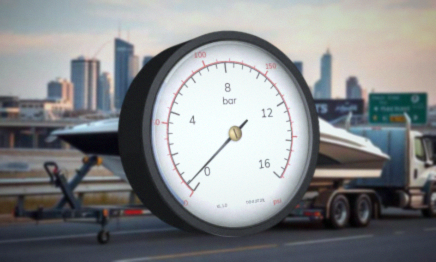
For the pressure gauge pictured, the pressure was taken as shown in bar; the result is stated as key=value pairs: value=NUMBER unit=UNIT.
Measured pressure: value=0.5 unit=bar
